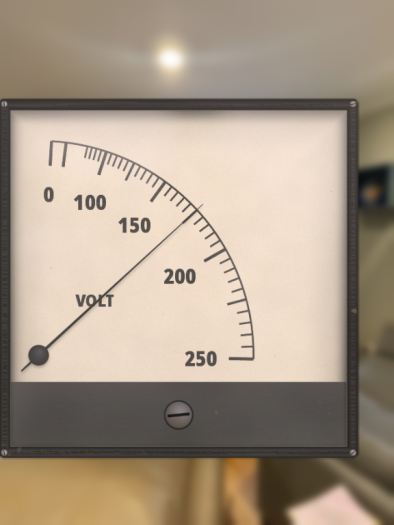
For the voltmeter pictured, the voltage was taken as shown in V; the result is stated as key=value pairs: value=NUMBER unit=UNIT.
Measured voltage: value=175 unit=V
